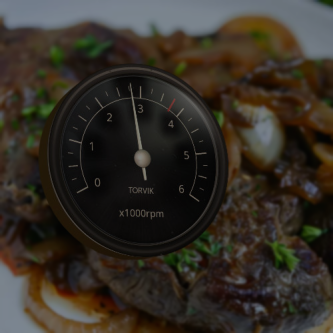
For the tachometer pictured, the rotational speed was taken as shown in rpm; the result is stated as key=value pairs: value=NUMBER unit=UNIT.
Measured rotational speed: value=2750 unit=rpm
